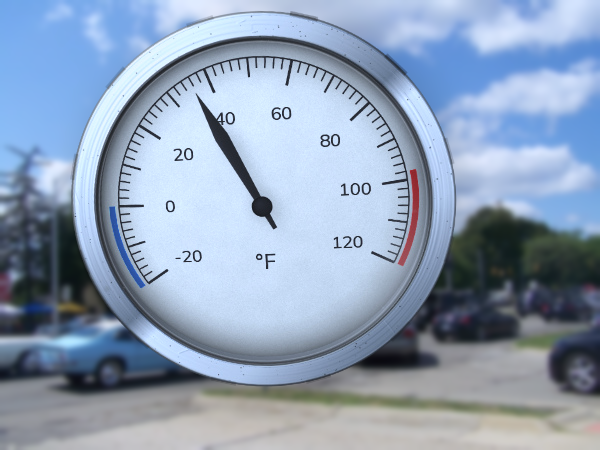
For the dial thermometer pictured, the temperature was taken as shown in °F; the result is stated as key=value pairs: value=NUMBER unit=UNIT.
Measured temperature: value=36 unit=°F
